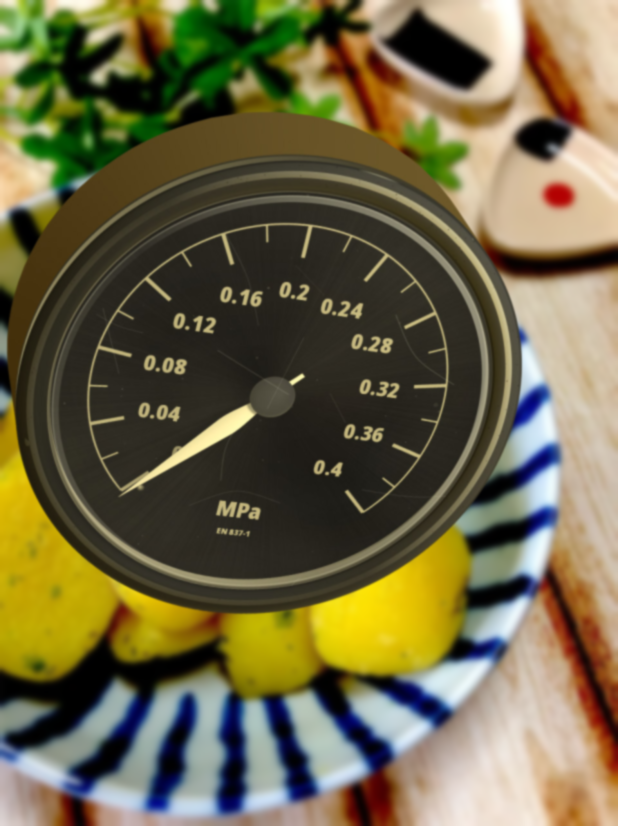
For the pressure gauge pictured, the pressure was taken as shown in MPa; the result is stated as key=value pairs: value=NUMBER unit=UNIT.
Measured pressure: value=0 unit=MPa
